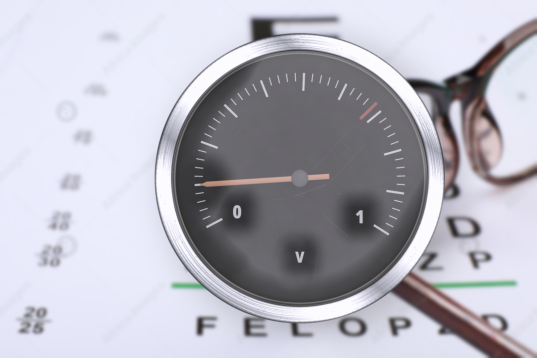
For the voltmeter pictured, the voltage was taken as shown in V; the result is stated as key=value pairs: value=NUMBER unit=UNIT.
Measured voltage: value=0.1 unit=V
